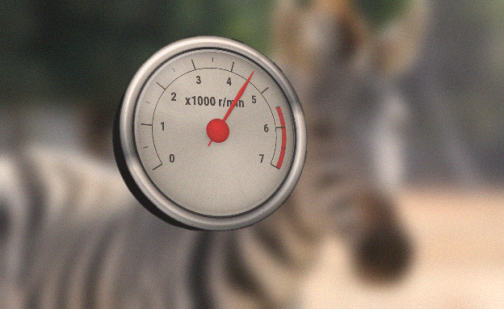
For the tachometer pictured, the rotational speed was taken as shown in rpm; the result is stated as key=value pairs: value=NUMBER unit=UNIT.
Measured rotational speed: value=4500 unit=rpm
